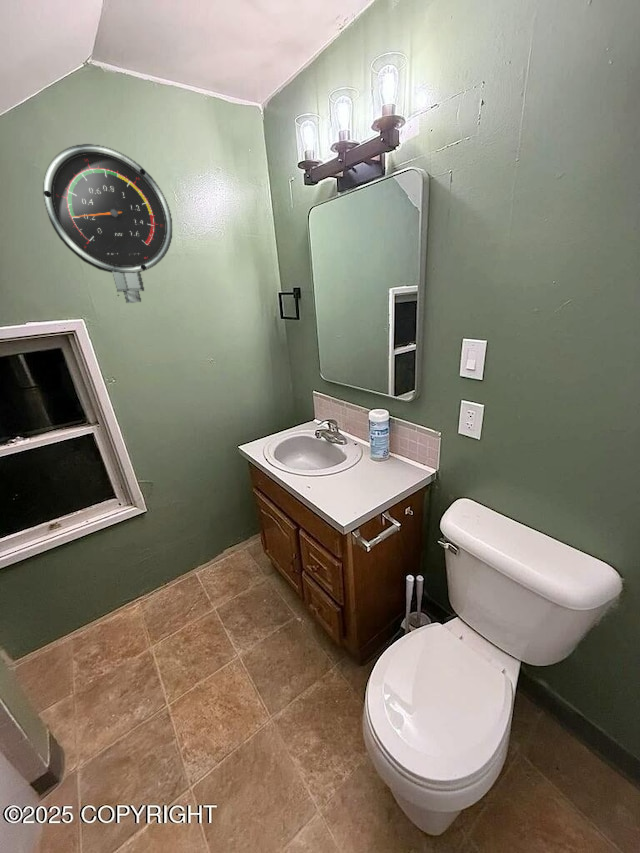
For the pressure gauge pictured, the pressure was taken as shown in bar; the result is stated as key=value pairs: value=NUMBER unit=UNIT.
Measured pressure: value=0.2 unit=bar
